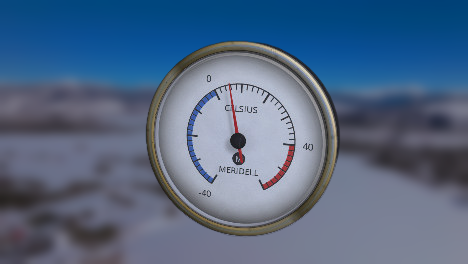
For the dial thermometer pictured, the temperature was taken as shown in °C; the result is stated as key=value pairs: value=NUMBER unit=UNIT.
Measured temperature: value=6 unit=°C
